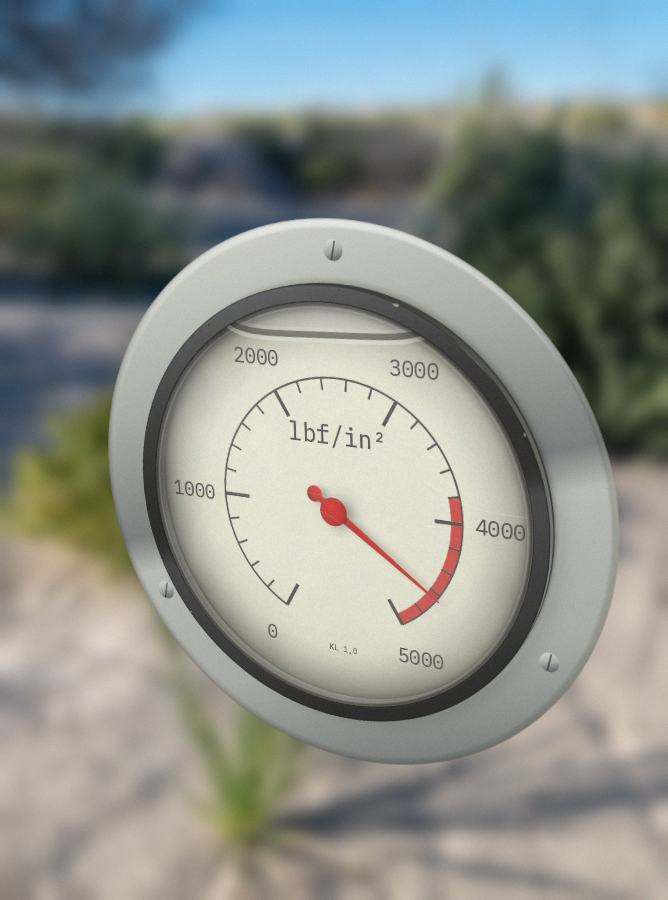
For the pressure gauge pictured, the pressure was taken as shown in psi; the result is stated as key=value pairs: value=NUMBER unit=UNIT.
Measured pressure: value=4600 unit=psi
